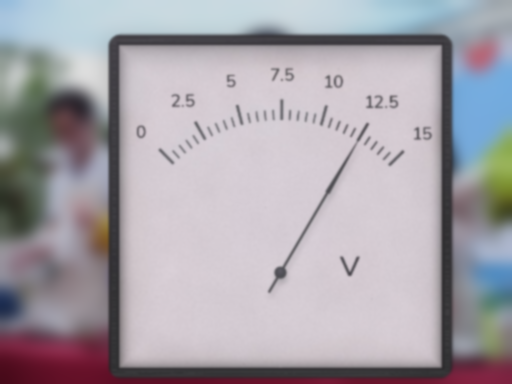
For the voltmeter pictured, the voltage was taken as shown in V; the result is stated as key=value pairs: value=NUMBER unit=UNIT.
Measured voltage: value=12.5 unit=V
